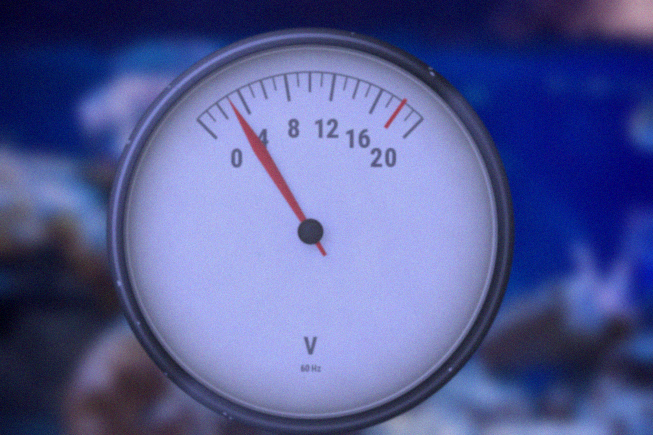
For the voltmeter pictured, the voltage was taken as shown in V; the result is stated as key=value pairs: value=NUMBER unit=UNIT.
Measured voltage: value=3 unit=V
